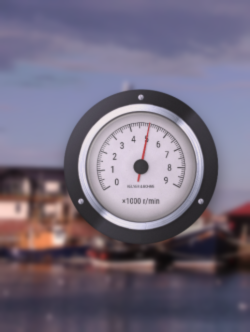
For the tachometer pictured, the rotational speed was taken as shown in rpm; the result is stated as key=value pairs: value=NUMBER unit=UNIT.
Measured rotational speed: value=5000 unit=rpm
